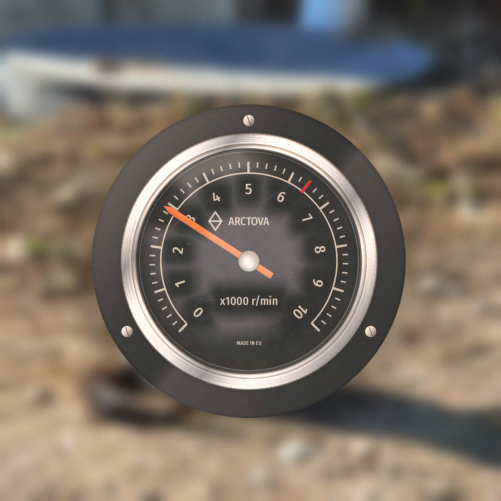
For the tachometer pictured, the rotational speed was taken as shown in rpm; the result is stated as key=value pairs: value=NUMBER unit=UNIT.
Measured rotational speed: value=2900 unit=rpm
